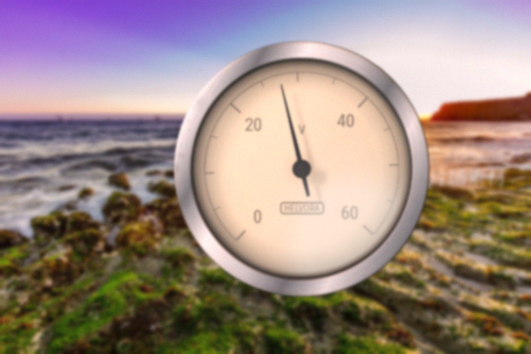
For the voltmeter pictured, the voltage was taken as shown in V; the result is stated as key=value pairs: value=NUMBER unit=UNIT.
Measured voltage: value=27.5 unit=V
